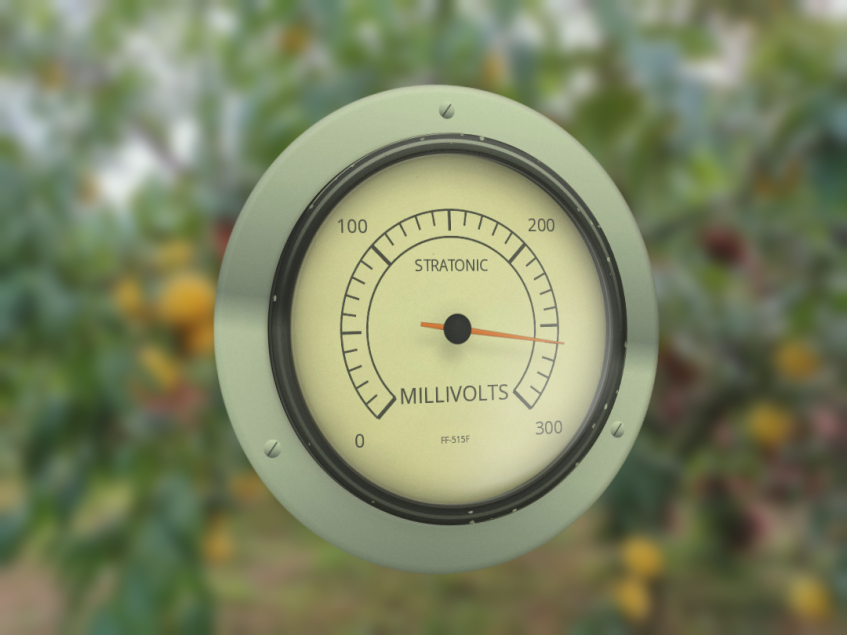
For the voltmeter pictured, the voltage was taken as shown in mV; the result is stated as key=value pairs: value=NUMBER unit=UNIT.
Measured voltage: value=260 unit=mV
